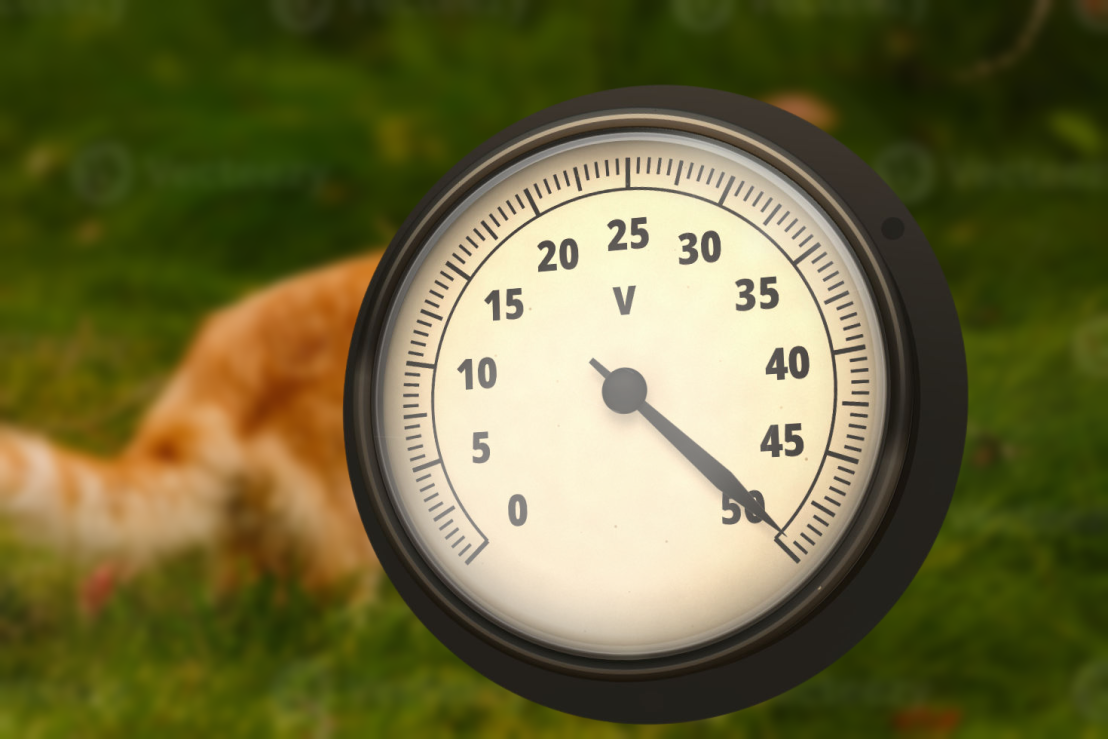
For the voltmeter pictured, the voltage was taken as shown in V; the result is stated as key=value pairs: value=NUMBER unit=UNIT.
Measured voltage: value=49.5 unit=V
